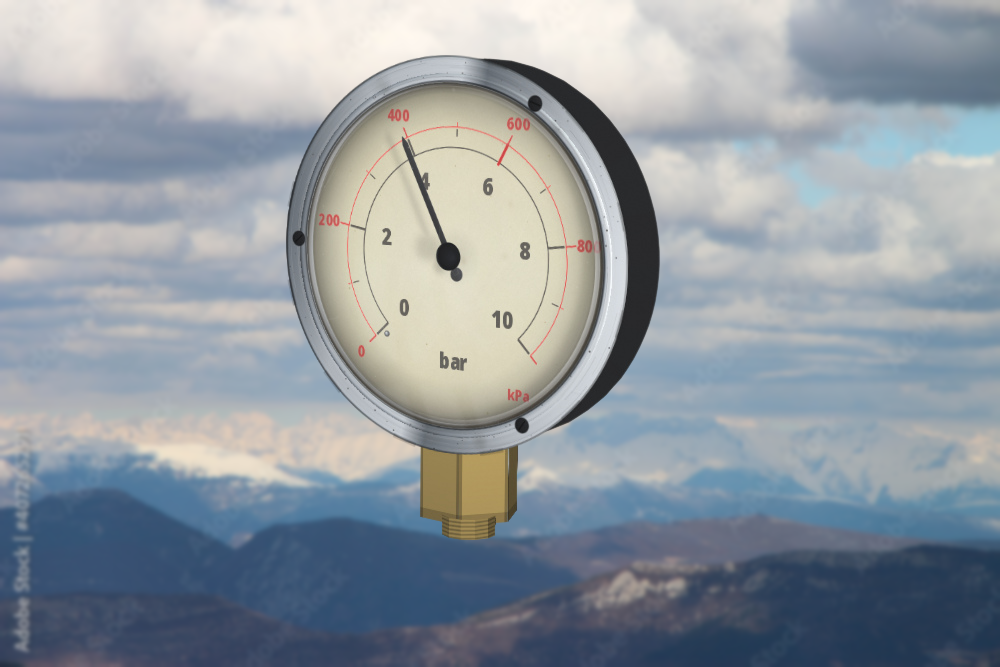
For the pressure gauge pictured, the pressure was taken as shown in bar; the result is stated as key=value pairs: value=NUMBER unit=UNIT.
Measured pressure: value=4 unit=bar
